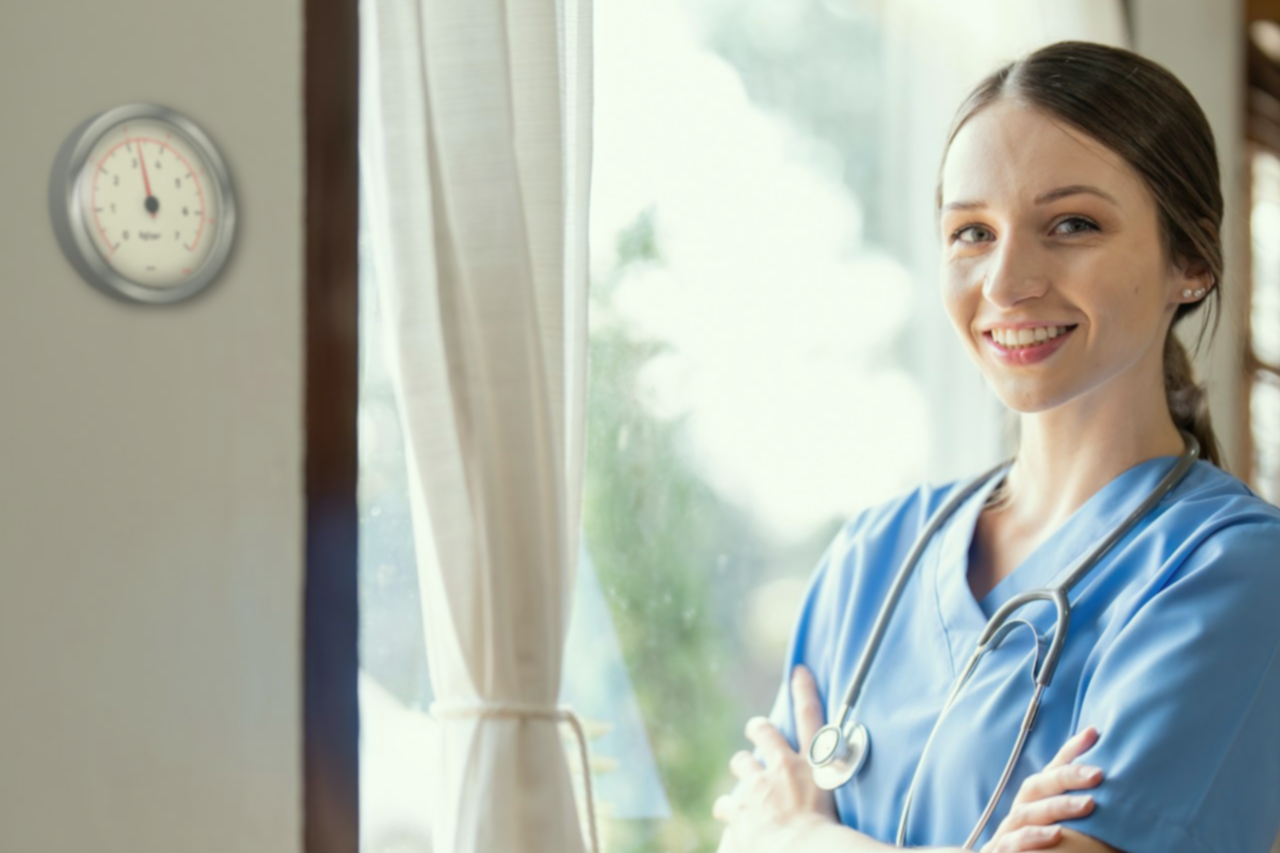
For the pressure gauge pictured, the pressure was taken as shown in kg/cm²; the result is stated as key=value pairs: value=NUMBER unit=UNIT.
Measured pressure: value=3.25 unit=kg/cm²
